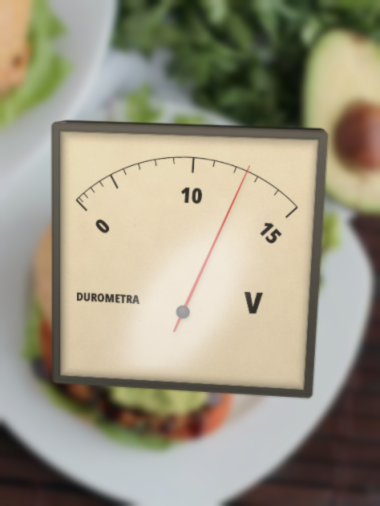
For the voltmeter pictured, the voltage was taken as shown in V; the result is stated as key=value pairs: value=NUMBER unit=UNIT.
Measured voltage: value=12.5 unit=V
